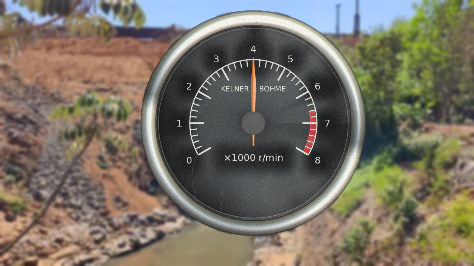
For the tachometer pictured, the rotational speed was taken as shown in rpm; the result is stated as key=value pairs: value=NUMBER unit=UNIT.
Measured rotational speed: value=4000 unit=rpm
